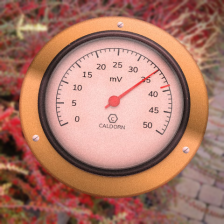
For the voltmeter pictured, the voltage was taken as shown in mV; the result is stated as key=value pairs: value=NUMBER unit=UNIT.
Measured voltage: value=35 unit=mV
